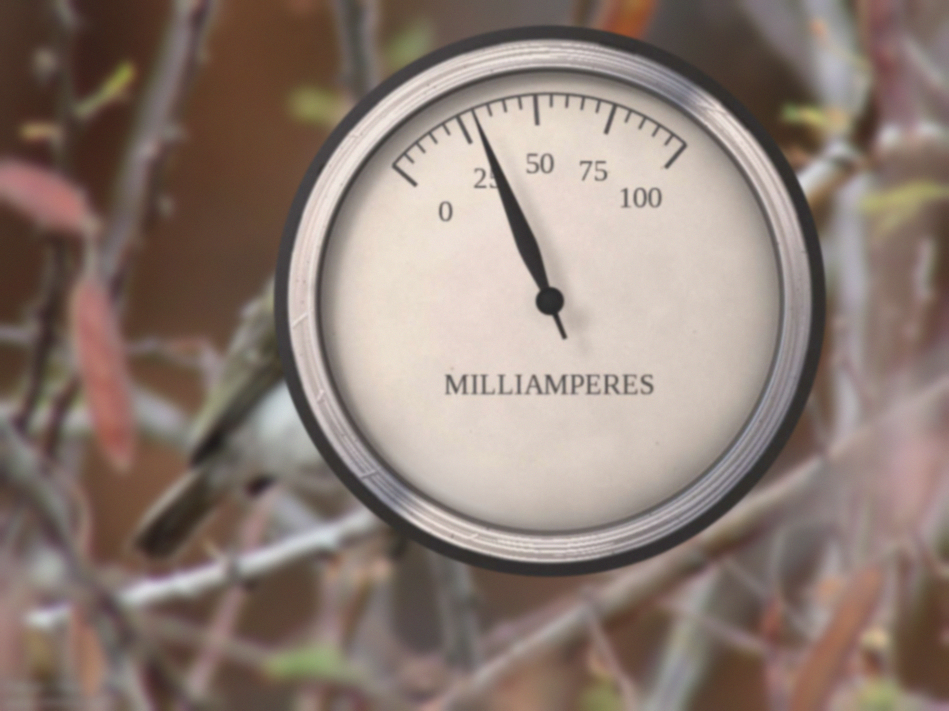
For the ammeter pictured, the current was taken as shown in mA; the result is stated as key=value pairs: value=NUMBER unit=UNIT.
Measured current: value=30 unit=mA
